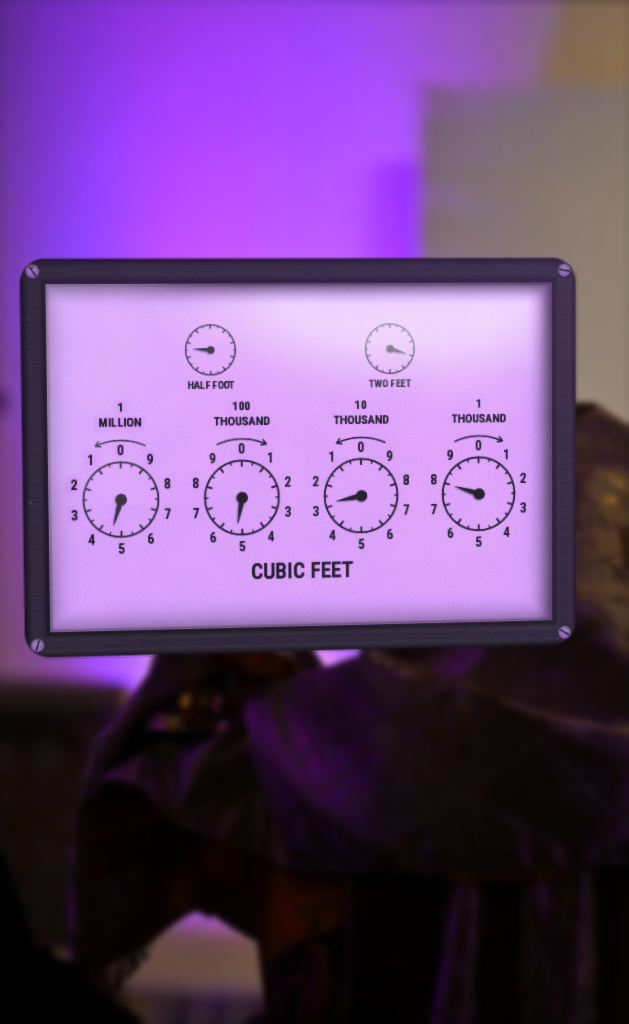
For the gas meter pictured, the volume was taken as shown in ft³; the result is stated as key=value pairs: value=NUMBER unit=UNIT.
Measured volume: value=452800 unit=ft³
